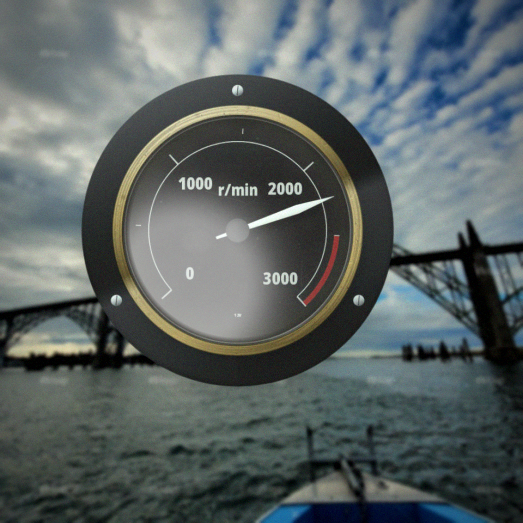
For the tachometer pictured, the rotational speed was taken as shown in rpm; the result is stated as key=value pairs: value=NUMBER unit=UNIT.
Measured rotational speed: value=2250 unit=rpm
